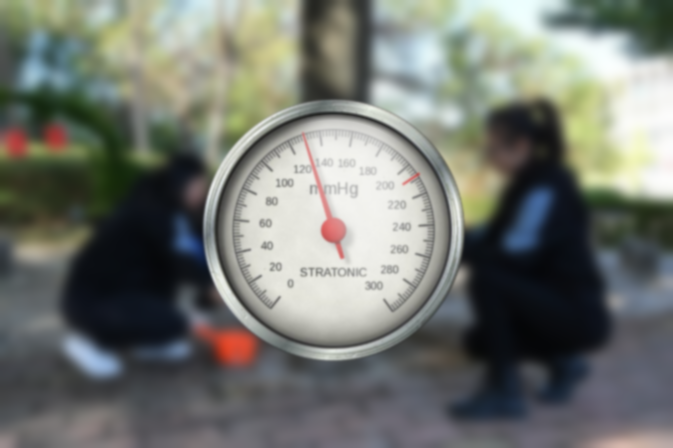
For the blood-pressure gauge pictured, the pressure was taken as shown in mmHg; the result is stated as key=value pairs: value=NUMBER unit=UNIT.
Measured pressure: value=130 unit=mmHg
